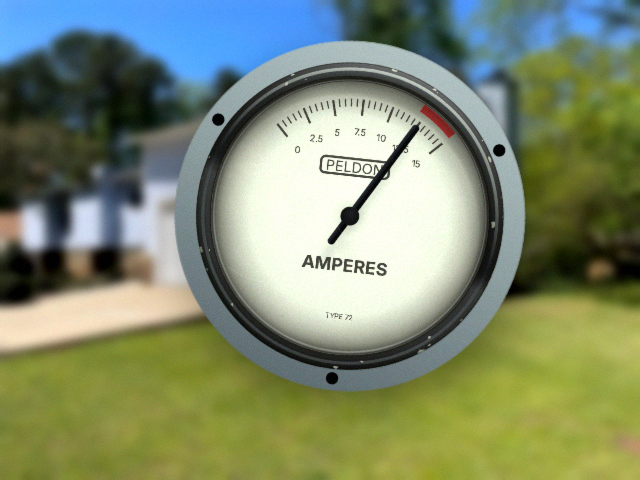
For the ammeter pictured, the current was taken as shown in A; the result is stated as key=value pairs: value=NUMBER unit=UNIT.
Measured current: value=12.5 unit=A
